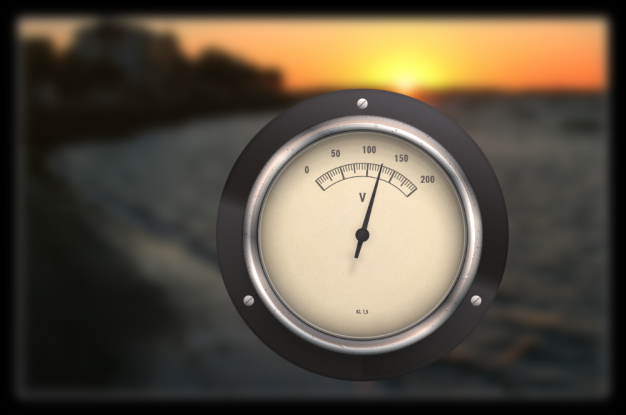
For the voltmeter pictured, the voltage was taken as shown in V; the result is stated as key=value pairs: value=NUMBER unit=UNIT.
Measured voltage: value=125 unit=V
